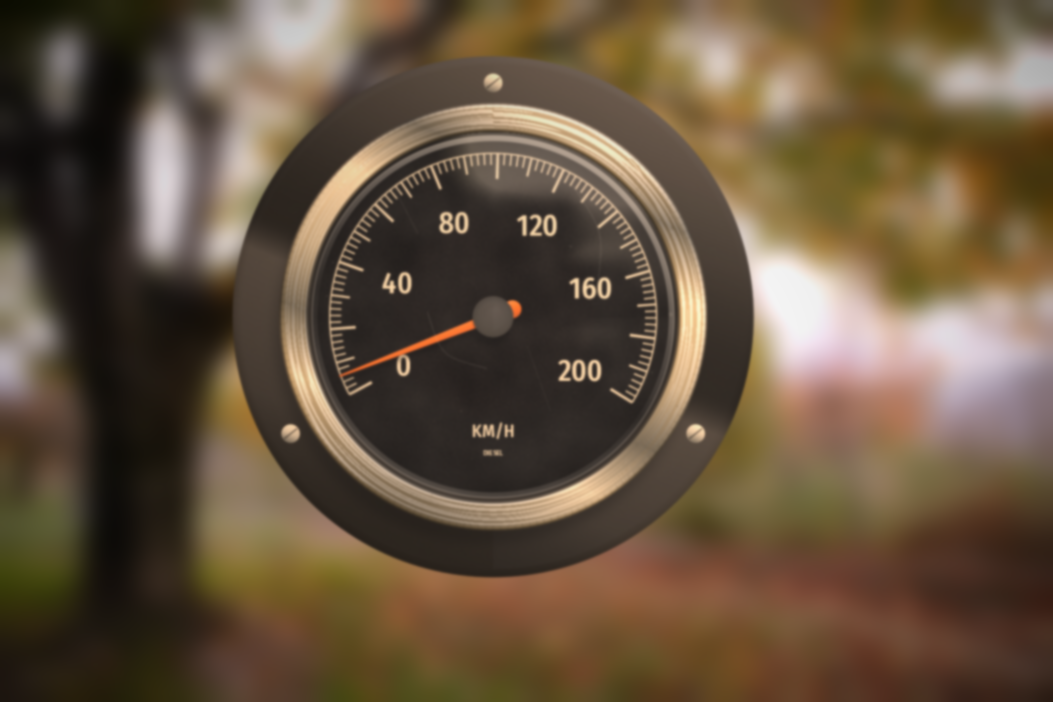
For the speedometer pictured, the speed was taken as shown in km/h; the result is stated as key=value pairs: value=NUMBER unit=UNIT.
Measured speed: value=6 unit=km/h
